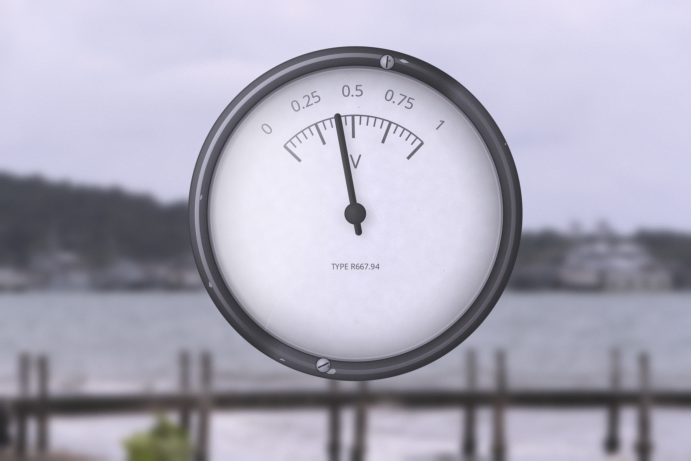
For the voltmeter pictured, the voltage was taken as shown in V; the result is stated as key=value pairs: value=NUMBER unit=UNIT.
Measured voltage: value=0.4 unit=V
